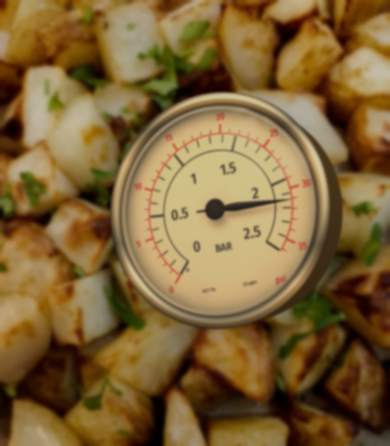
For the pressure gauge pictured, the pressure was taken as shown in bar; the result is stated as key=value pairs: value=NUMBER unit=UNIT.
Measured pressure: value=2.15 unit=bar
